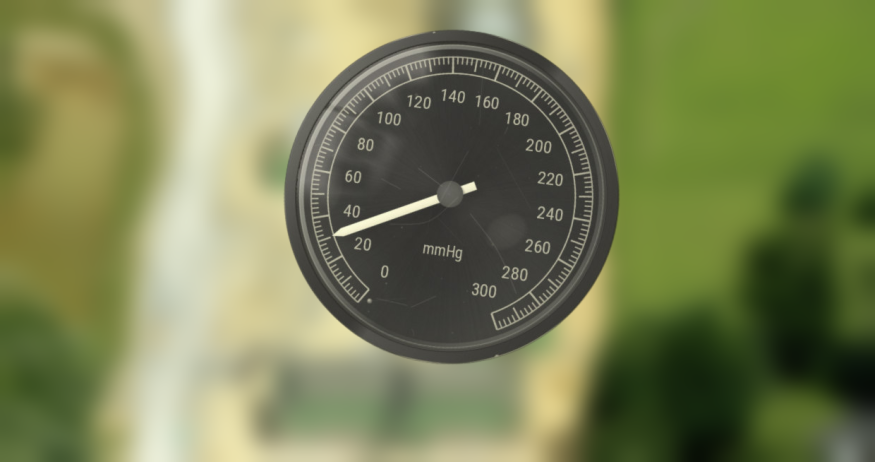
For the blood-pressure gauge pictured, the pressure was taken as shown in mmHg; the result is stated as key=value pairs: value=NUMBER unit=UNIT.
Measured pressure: value=30 unit=mmHg
